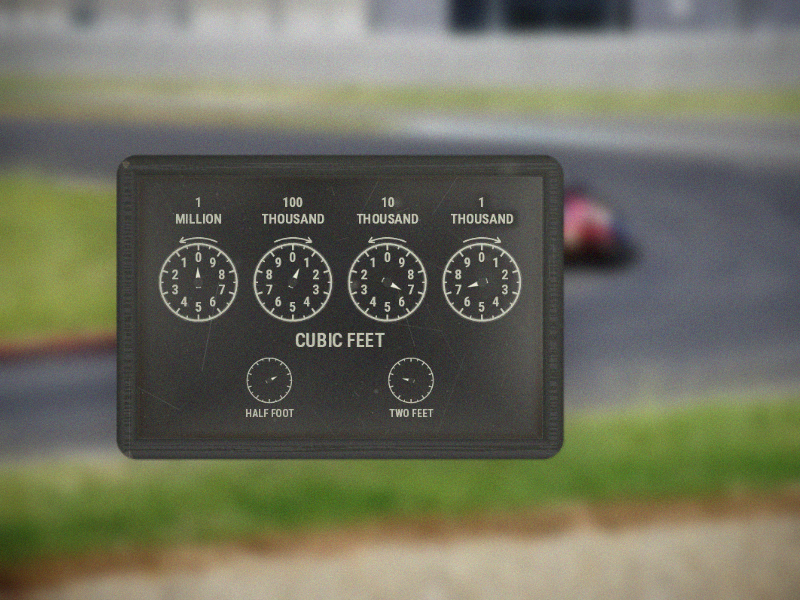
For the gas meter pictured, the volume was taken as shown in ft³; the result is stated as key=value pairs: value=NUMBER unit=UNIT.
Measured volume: value=6700 unit=ft³
